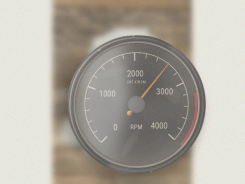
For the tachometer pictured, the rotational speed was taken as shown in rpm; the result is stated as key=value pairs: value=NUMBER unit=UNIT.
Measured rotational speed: value=2600 unit=rpm
